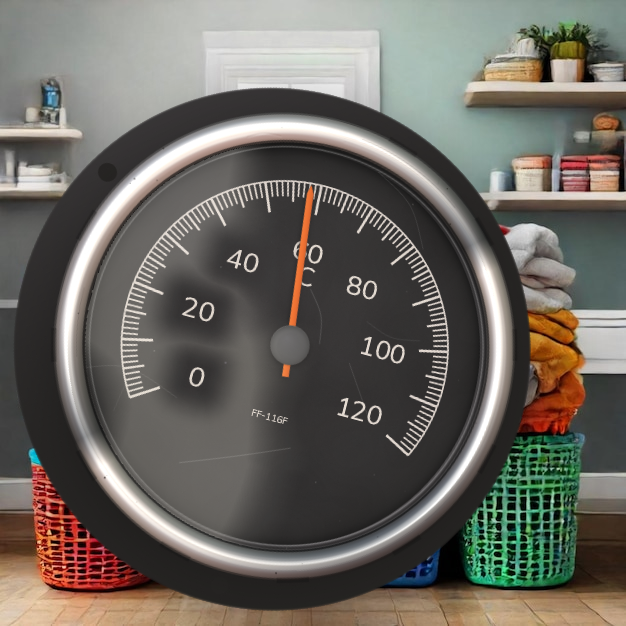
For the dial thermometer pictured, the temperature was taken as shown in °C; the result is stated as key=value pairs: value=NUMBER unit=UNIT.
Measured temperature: value=58 unit=°C
